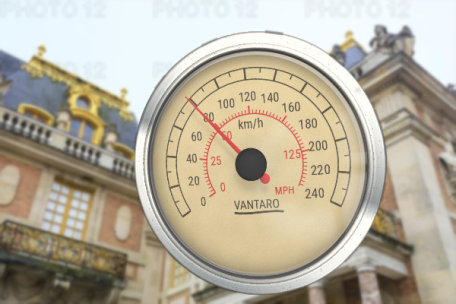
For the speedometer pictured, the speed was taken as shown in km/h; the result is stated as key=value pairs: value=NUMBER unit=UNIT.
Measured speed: value=80 unit=km/h
